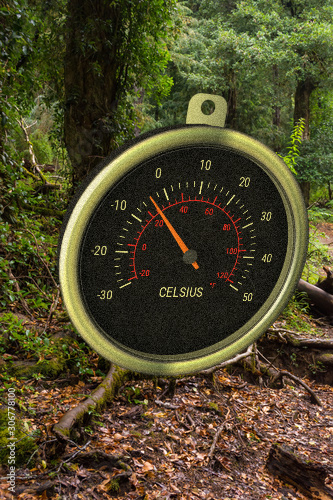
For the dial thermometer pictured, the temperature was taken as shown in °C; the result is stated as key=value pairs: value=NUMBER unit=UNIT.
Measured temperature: value=-4 unit=°C
